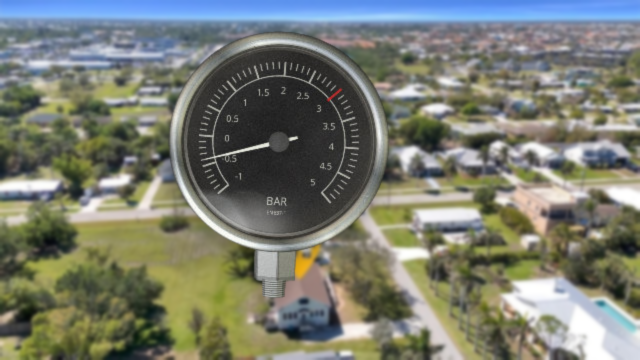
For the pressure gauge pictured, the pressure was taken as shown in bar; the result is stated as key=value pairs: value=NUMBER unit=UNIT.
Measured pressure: value=-0.4 unit=bar
